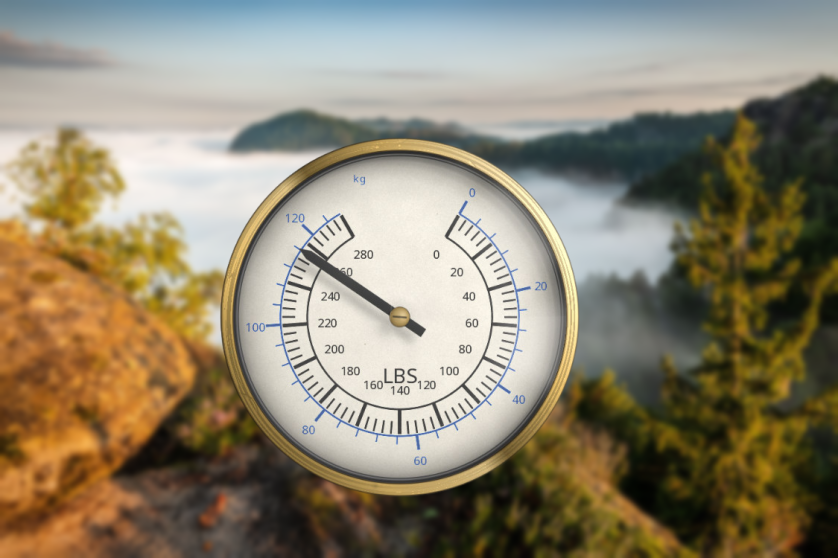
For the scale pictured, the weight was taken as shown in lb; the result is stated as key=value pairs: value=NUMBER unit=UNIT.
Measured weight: value=256 unit=lb
